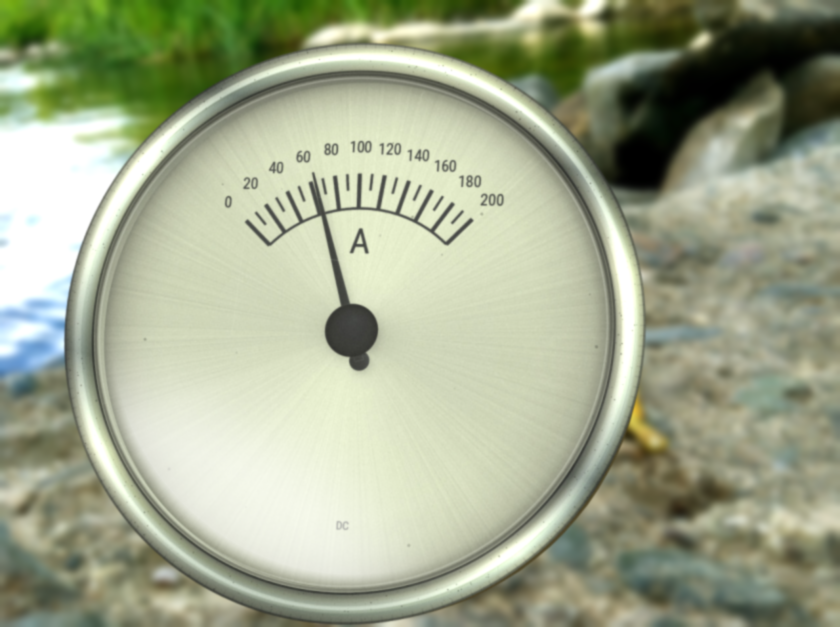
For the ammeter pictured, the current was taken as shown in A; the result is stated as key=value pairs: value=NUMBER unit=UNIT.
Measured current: value=65 unit=A
